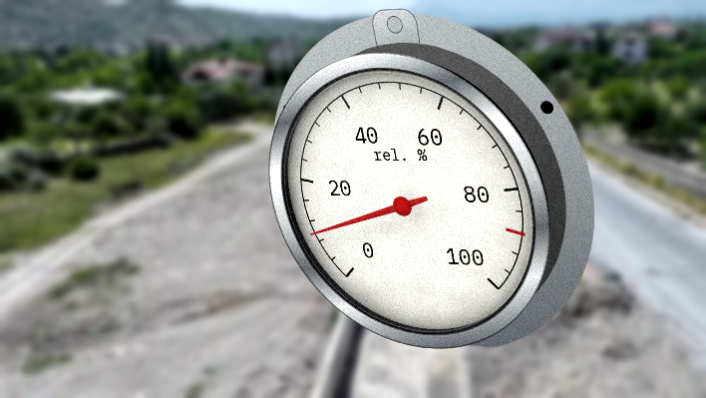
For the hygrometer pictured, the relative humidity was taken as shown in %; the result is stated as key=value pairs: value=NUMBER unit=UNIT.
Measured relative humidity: value=10 unit=%
